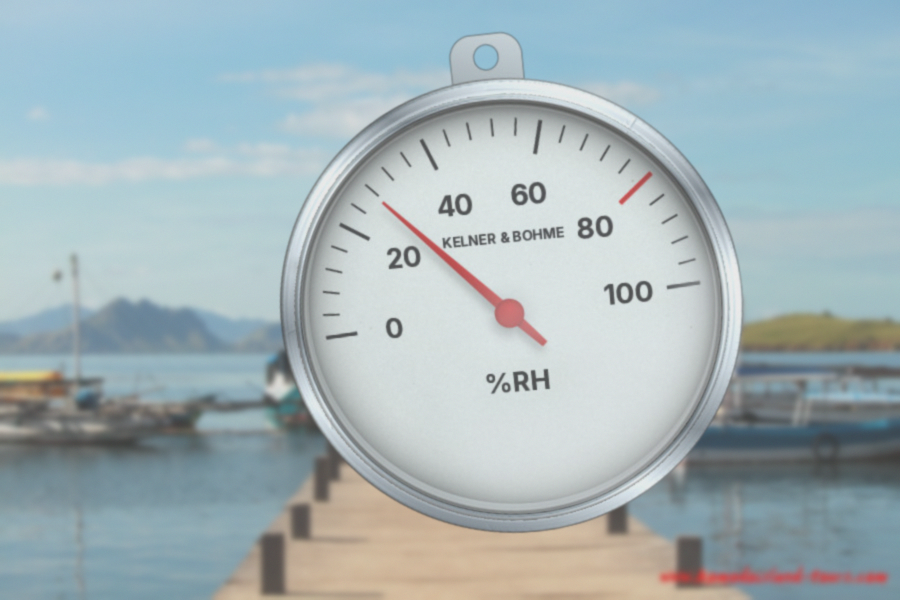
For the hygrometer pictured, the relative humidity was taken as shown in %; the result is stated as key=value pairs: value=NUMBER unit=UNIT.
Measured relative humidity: value=28 unit=%
